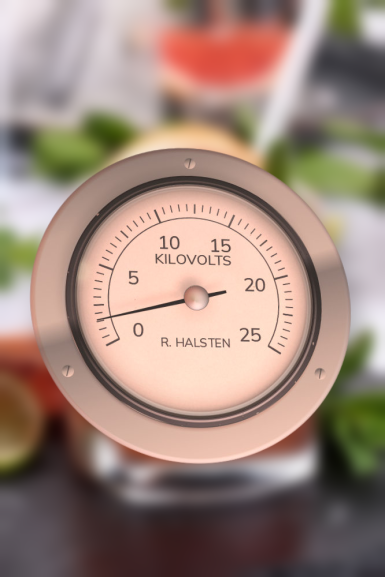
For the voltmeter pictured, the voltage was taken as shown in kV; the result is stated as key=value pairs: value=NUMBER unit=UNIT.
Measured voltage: value=1.5 unit=kV
